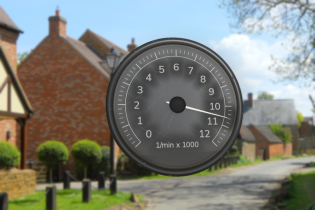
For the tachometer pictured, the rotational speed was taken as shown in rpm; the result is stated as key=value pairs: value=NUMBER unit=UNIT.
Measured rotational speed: value=10600 unit=rpm
